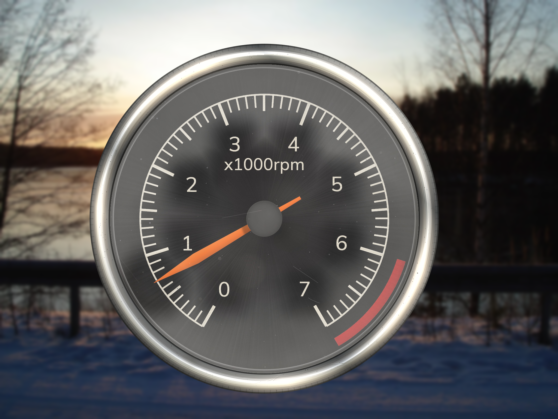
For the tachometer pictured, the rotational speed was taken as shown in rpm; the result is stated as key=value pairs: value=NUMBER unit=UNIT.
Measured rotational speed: value=700 unit=rpm
